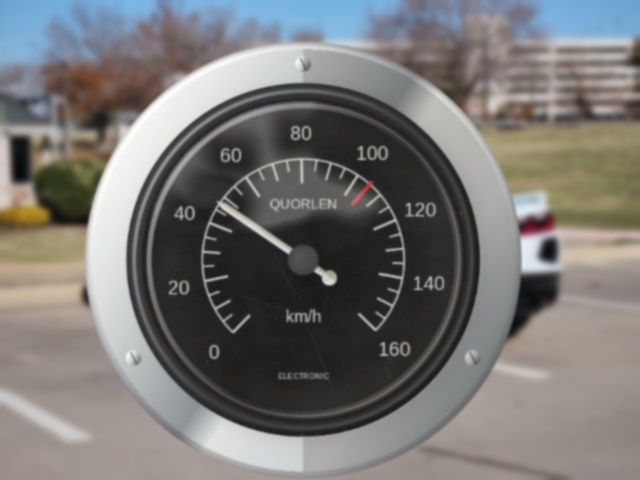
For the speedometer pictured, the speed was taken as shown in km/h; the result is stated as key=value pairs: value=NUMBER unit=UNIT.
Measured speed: value=47.5 unit=km/h
